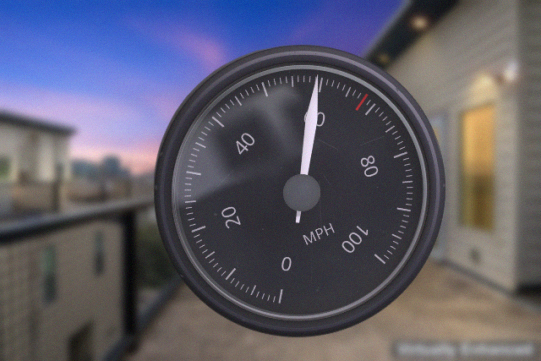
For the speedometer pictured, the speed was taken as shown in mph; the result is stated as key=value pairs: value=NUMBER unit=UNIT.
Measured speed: value=59 unit=mph
